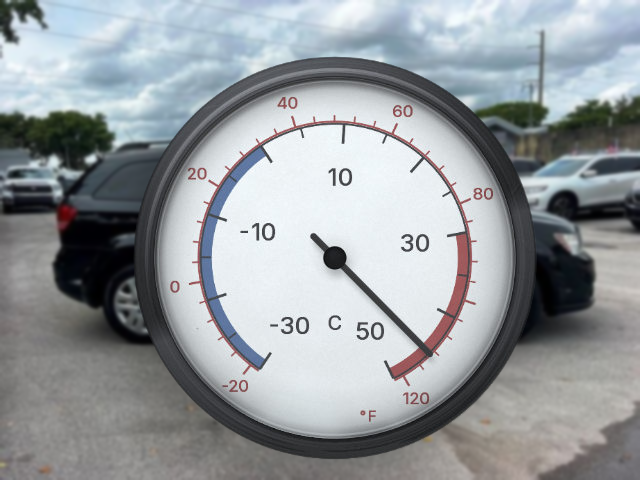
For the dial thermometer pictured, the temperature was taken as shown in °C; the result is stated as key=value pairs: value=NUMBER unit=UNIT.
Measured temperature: value=45 unit=°C
